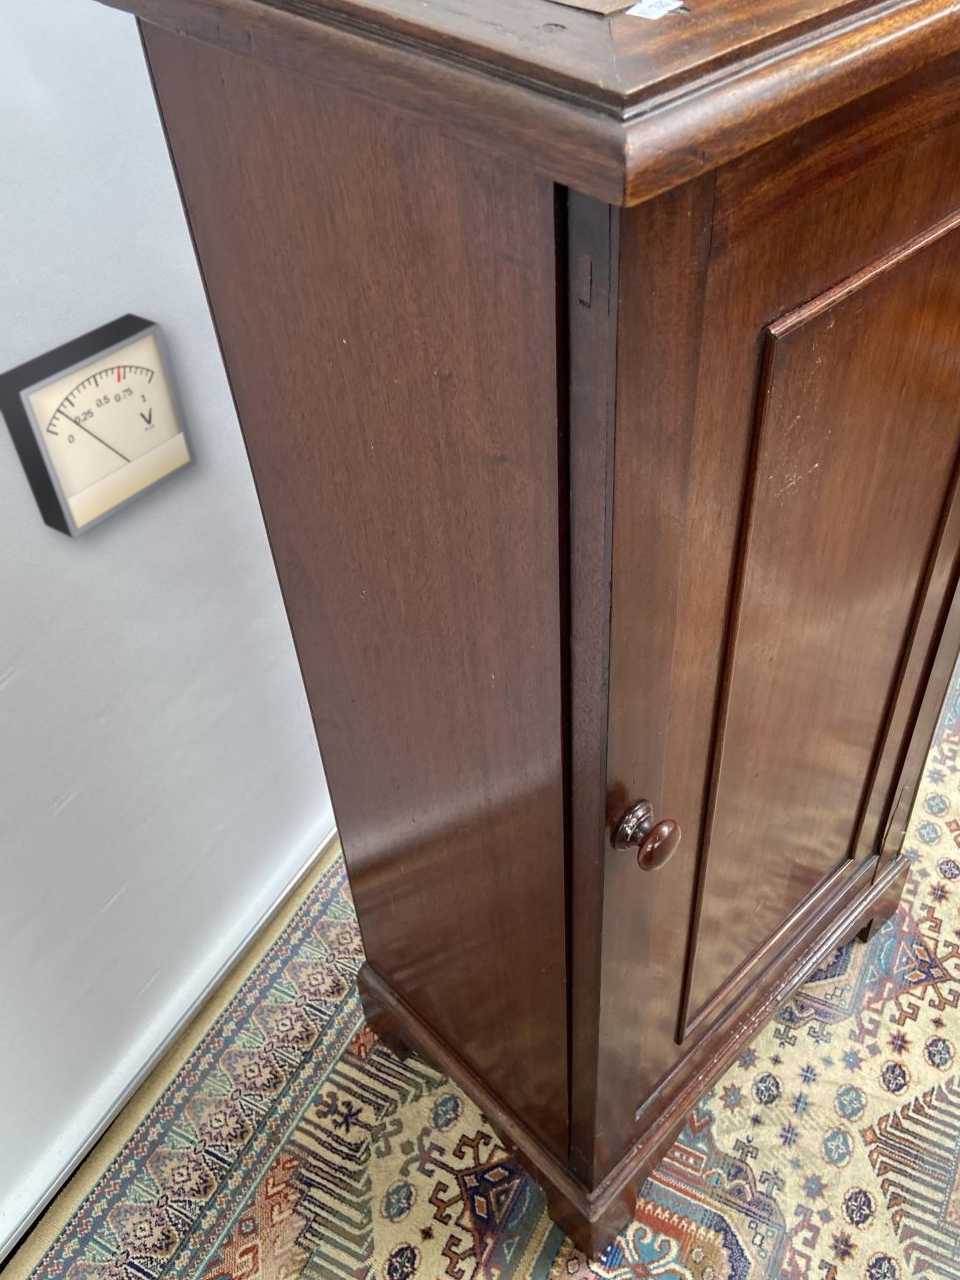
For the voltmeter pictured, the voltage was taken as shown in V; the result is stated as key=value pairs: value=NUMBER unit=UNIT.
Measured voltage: value=0.15 unit=V
